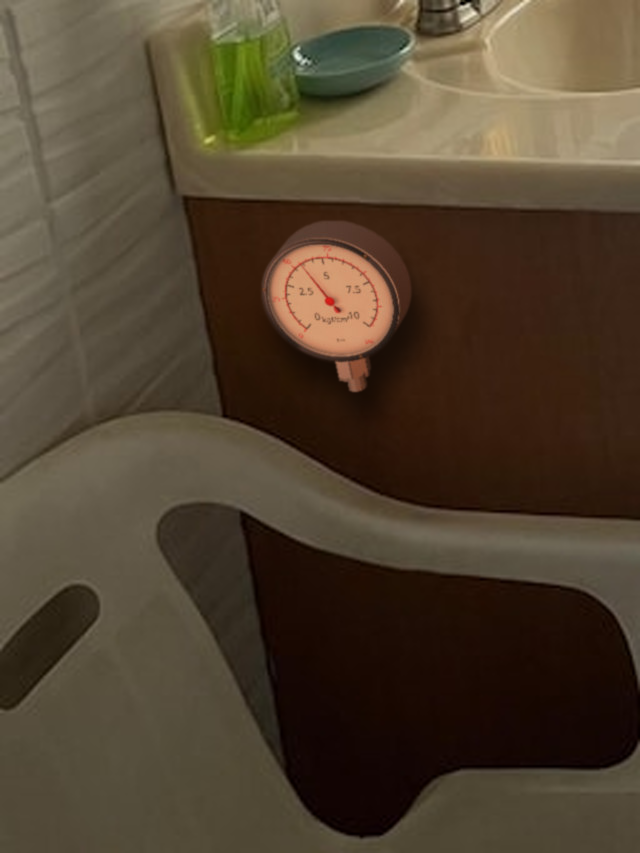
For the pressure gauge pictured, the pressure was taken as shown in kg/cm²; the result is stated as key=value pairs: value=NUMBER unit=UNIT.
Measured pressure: value=4 unit=kg/cm²
